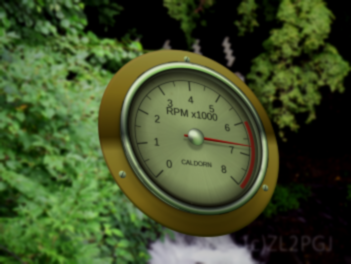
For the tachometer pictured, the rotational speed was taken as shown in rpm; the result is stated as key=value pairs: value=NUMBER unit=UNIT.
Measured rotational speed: value=6750 unit=rpm
